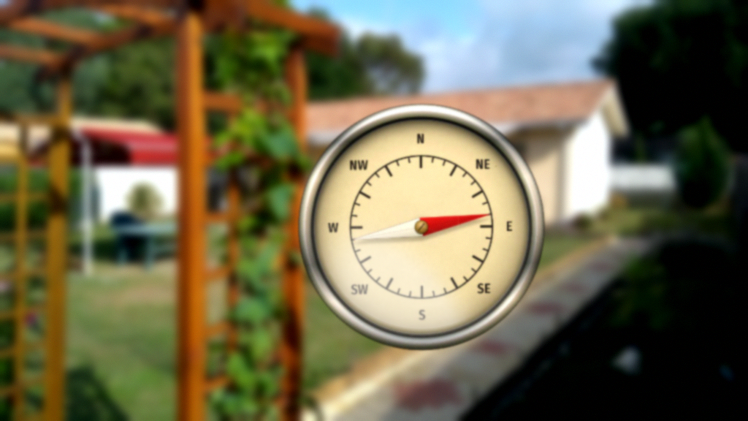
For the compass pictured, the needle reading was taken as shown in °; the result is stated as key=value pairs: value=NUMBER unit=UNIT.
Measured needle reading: value=80 unit=°
